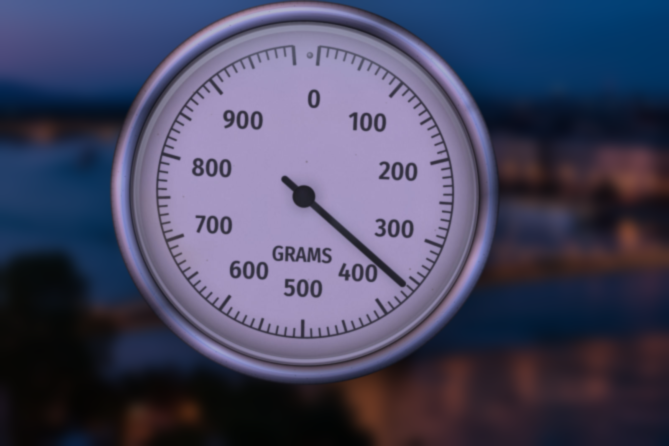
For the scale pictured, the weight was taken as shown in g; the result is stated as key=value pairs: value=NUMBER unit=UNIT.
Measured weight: value=360 unit=g
